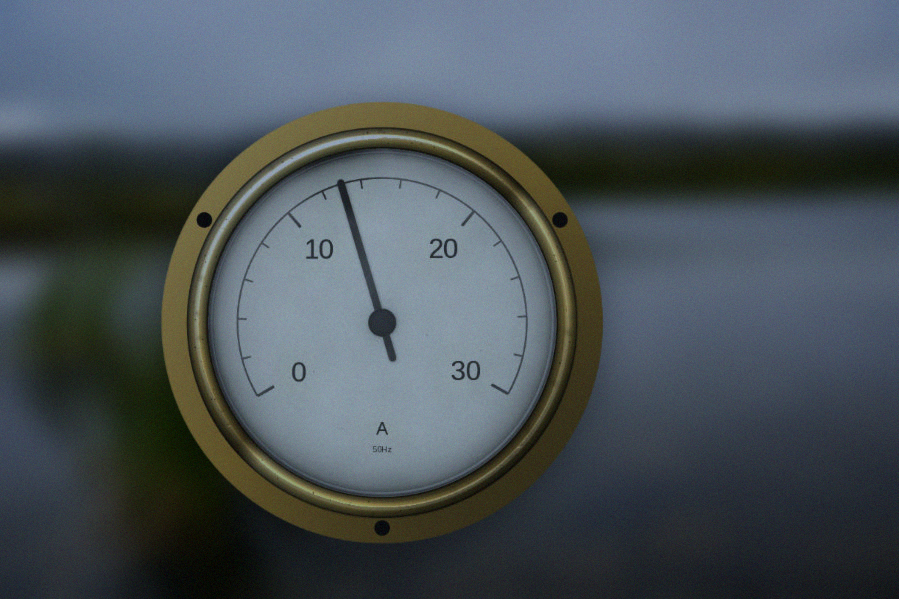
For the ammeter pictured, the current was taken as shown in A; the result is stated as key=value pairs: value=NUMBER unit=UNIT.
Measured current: value=13 unit=A
